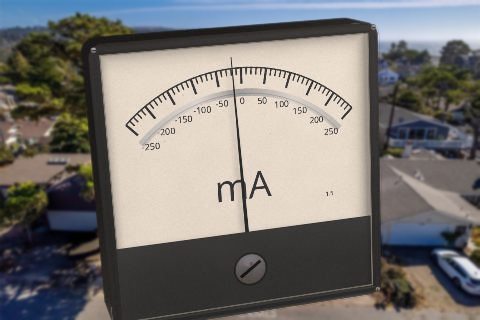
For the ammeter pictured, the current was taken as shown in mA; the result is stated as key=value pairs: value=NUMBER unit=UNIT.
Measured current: value=-20 unit=mA
